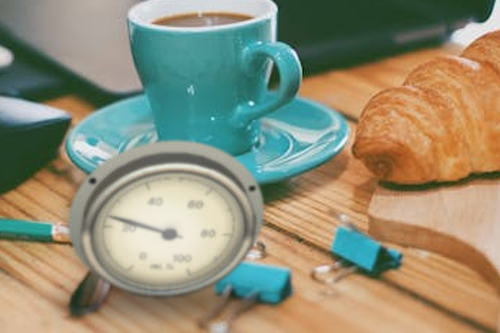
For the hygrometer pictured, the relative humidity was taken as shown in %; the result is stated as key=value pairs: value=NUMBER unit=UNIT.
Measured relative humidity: value=25 unit=%
